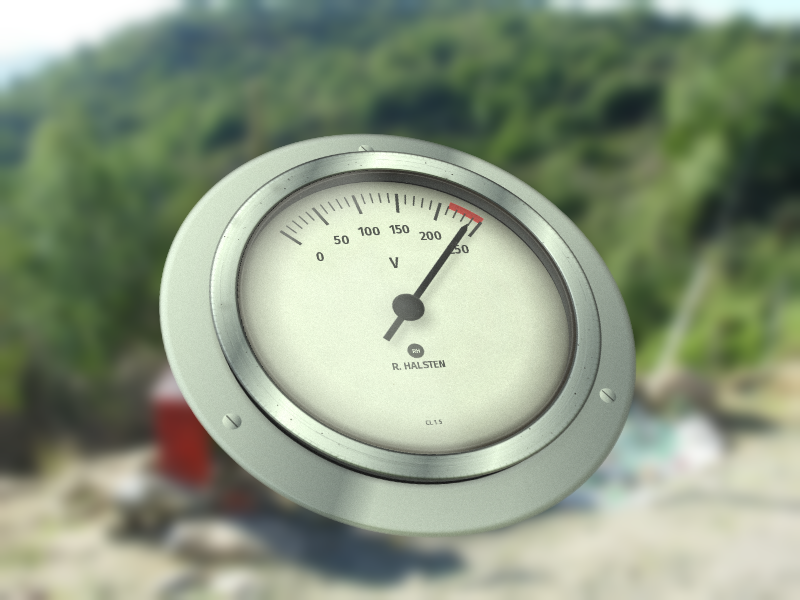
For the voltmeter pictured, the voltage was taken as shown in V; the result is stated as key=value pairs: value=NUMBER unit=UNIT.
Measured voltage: value=240 unit=V
